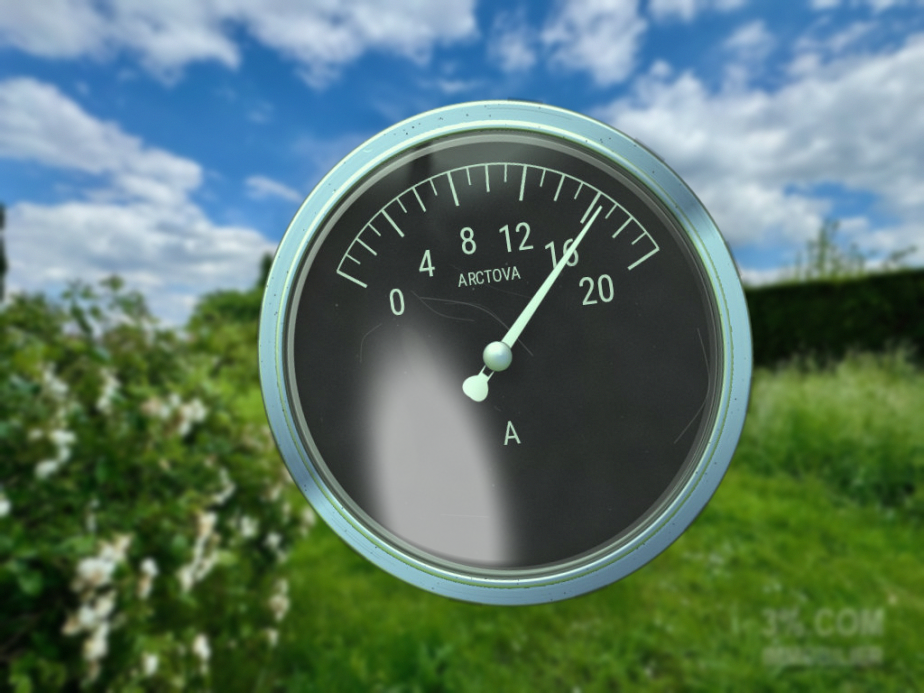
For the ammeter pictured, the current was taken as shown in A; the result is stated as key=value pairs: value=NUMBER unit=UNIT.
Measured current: value=16.5 unit=A
